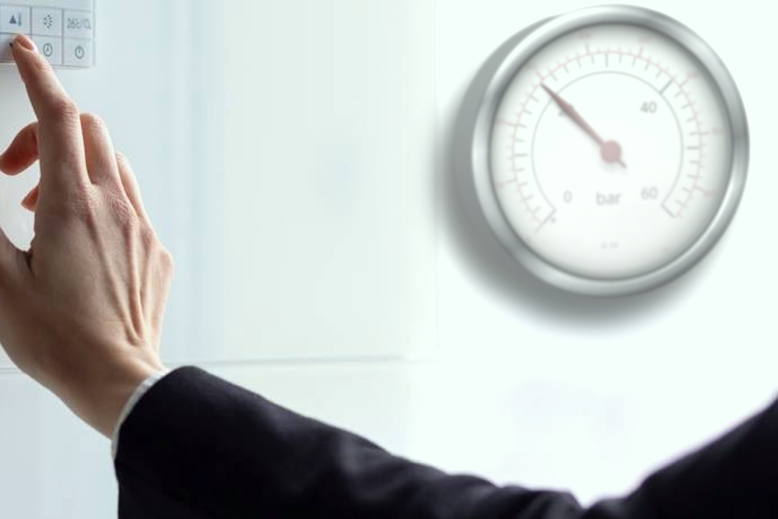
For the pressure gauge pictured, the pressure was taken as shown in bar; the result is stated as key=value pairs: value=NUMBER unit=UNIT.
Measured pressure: value=20 unit=bar
